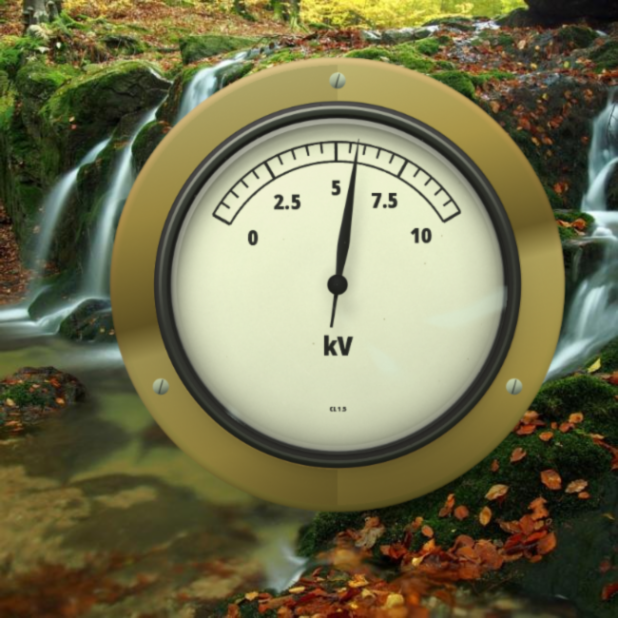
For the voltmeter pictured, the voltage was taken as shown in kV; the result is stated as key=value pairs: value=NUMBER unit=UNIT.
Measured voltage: value=5.75 unit=kV
